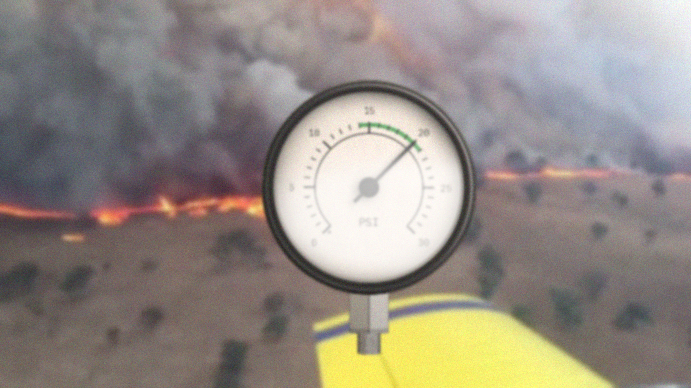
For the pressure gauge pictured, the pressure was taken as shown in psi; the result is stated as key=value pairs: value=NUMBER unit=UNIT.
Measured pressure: value=20 unit=psi
